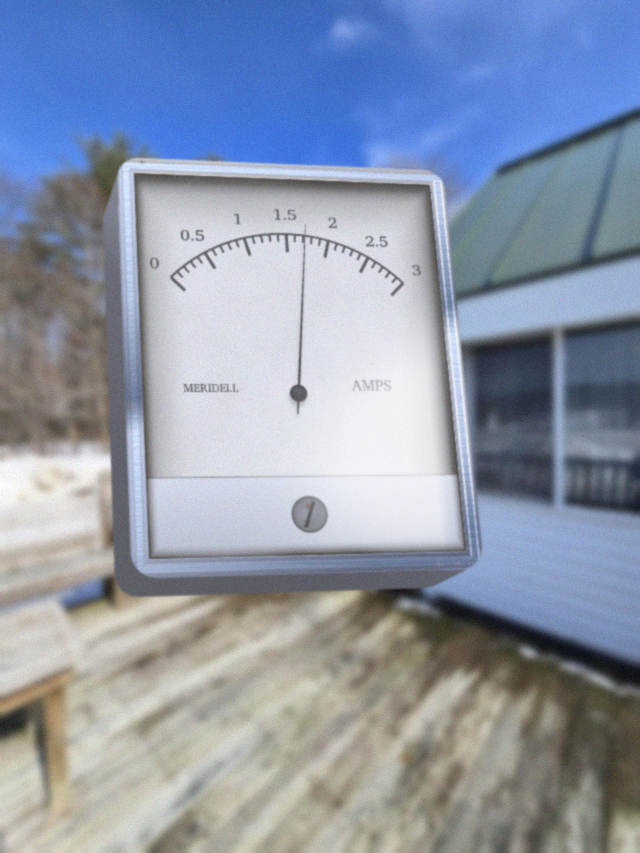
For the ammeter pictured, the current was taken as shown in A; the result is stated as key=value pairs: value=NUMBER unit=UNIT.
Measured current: value=1.7 unit=A
